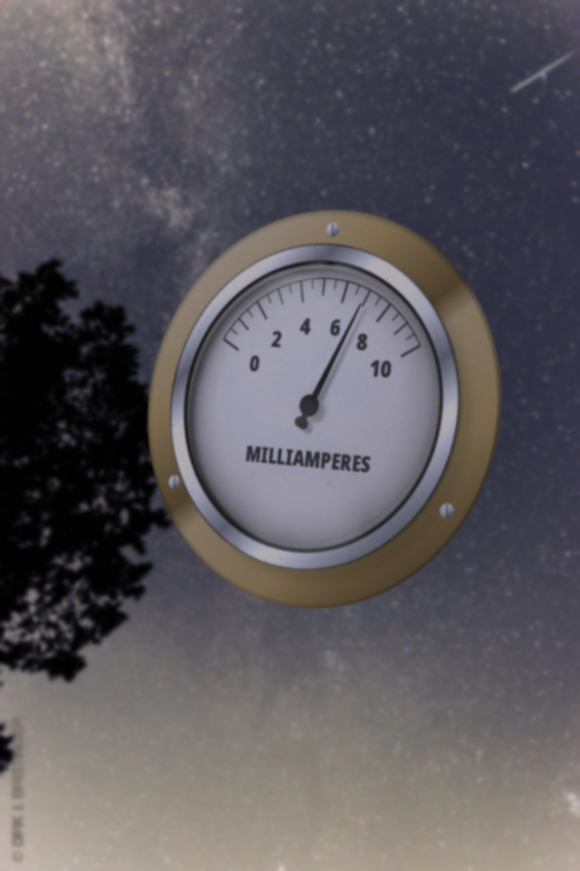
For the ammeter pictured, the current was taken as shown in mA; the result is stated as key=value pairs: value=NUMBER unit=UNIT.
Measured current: value=7 unit=mA
